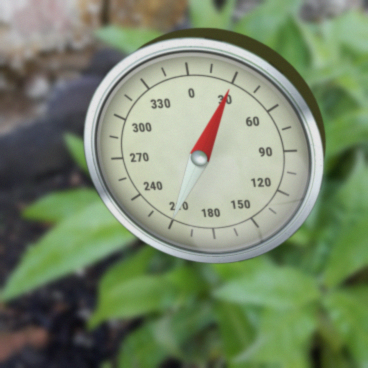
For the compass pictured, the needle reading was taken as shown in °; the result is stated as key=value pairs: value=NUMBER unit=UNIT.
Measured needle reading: value=30 unit=°
